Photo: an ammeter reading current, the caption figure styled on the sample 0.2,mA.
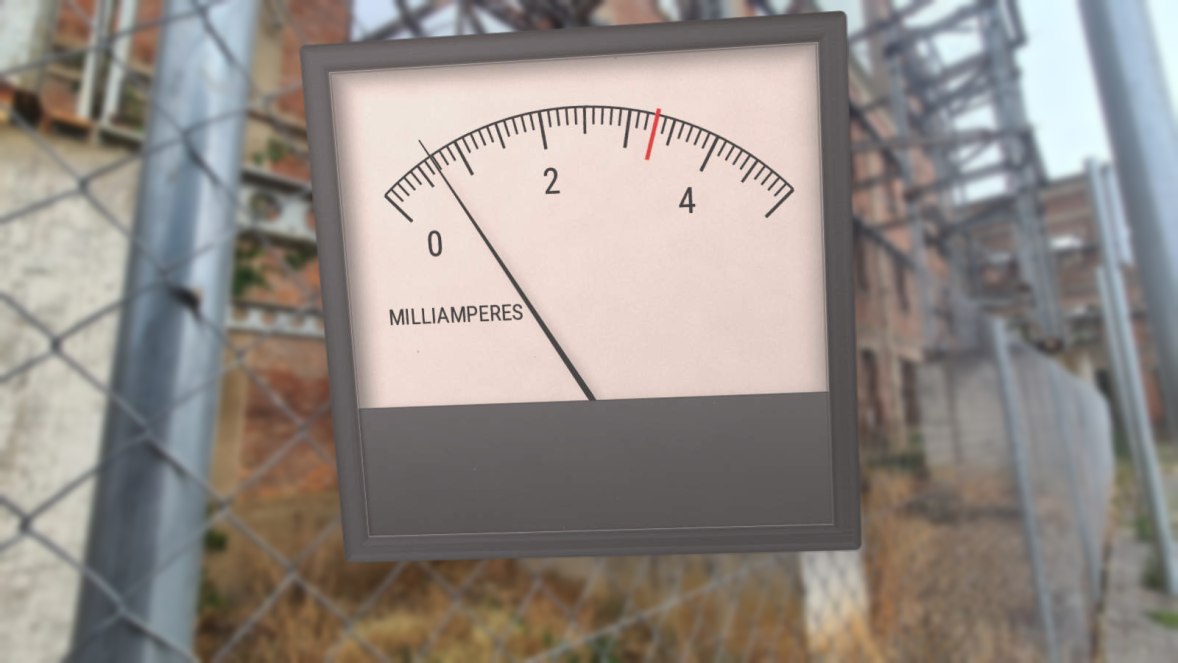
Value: 0.7,mA
